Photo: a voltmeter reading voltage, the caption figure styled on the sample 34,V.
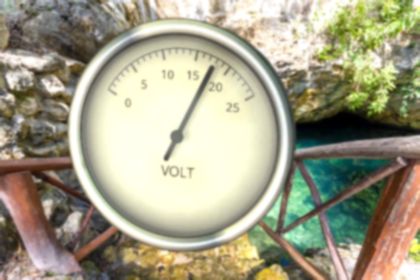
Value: 18,V
